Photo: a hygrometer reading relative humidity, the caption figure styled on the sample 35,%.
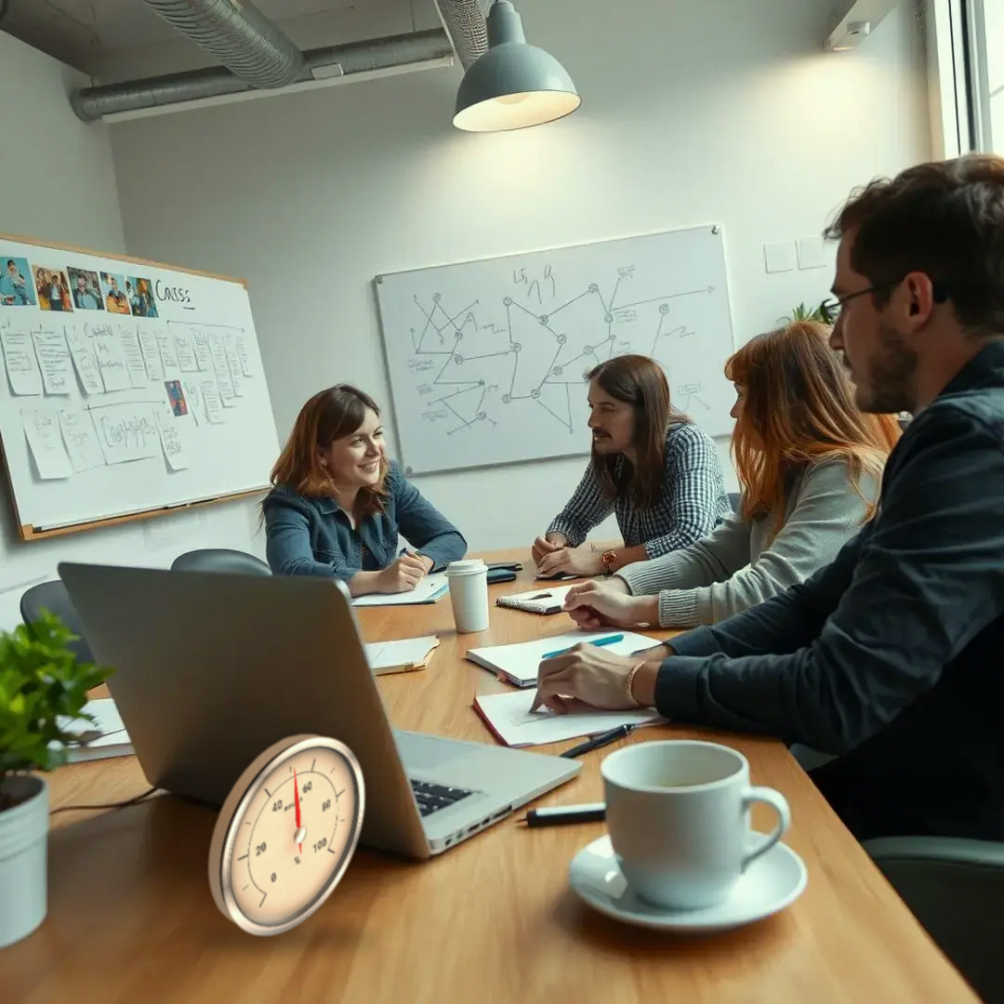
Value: 50,%
